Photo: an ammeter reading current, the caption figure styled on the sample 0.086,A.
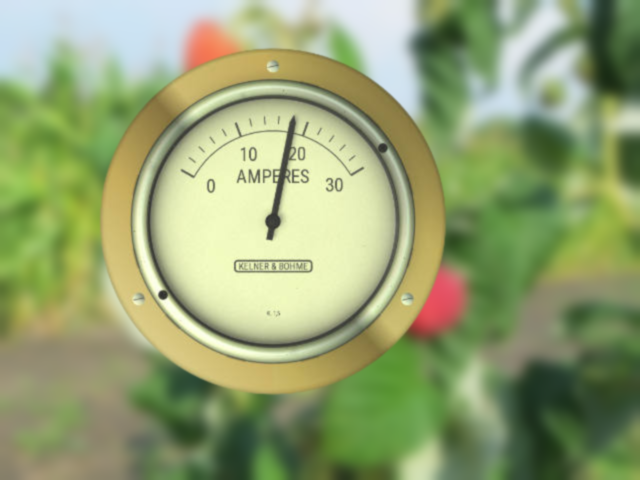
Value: 18,A
